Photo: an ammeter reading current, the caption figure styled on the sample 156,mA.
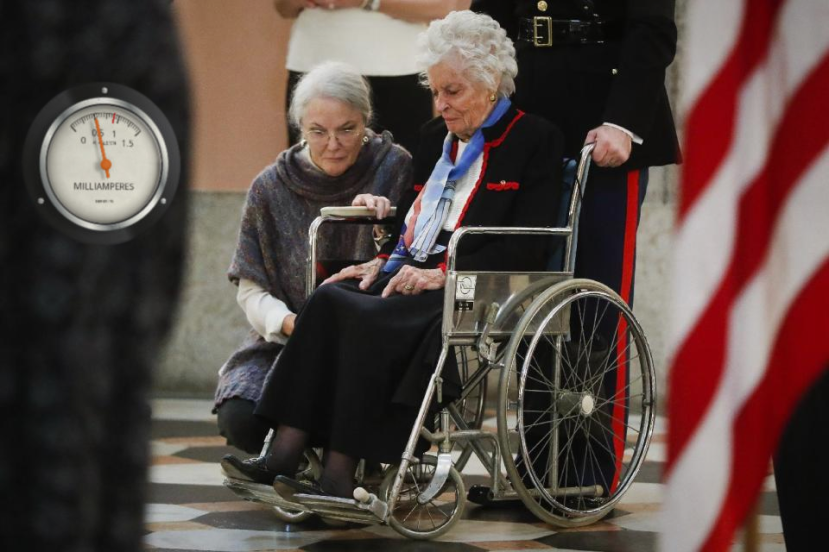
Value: 0.5,mA
